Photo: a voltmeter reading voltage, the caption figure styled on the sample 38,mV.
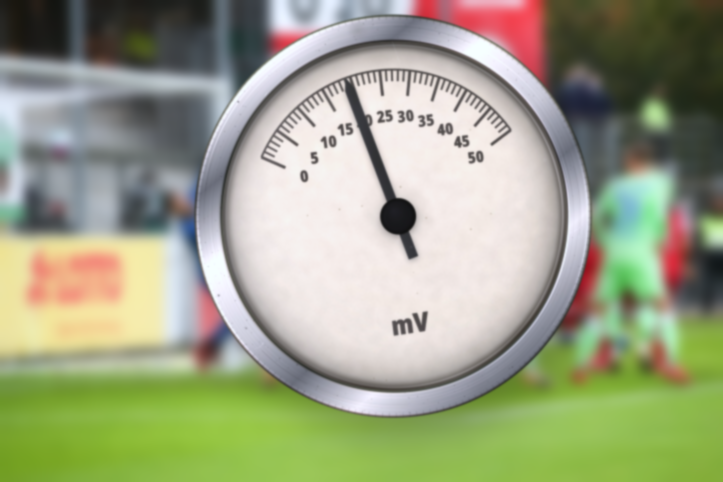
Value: 19,mV
